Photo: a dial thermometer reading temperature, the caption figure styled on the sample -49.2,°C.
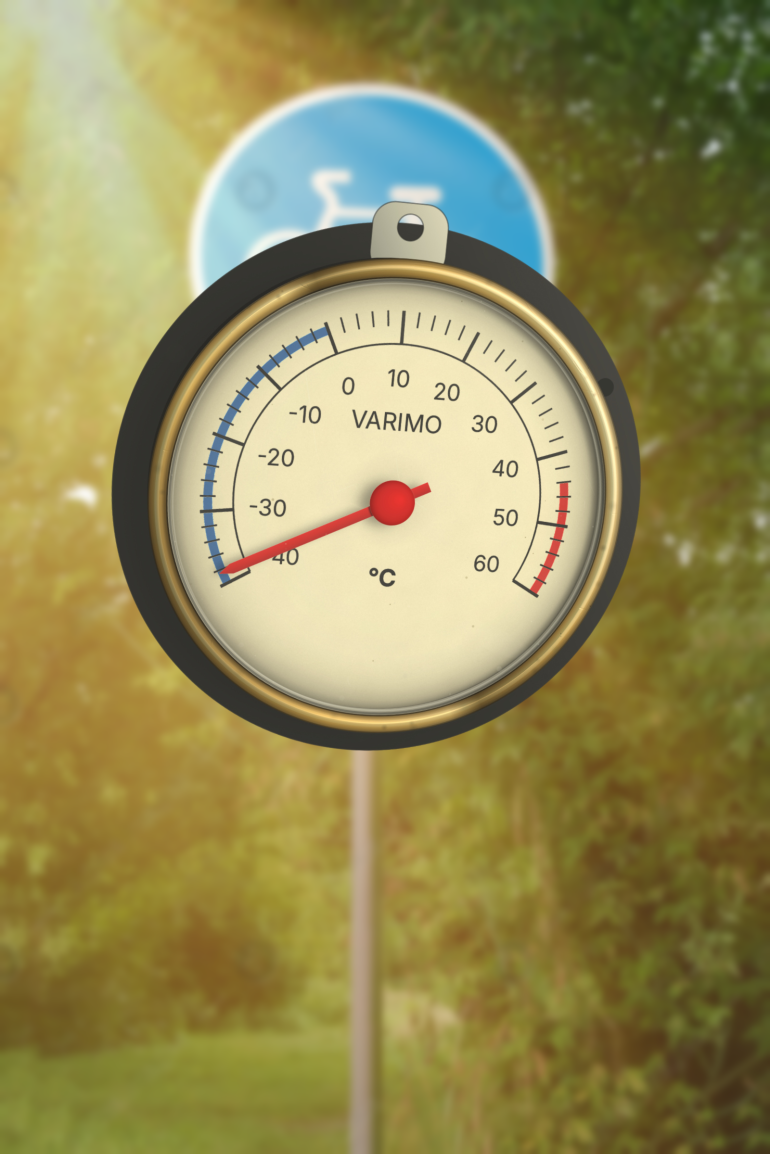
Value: -38,°C
